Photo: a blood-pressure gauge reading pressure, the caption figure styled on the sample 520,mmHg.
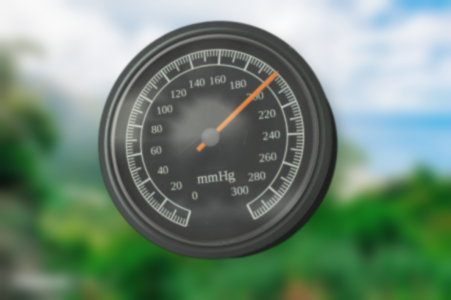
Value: 200,mmHg
